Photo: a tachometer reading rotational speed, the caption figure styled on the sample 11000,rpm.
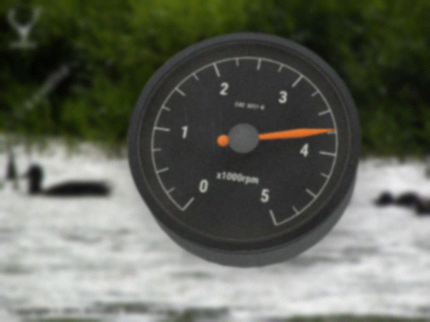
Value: 3750,rpm
